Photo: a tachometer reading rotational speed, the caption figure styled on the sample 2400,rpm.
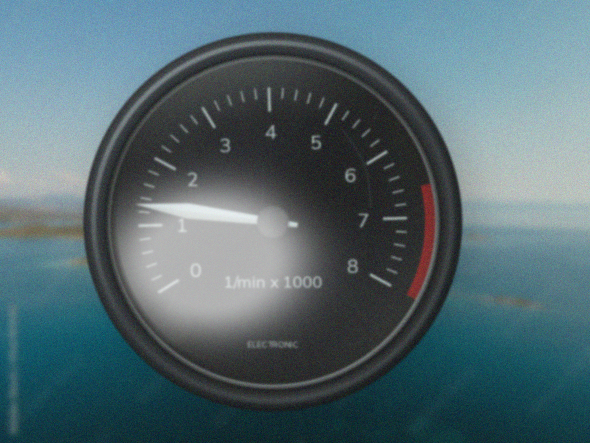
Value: 1300,rpm
